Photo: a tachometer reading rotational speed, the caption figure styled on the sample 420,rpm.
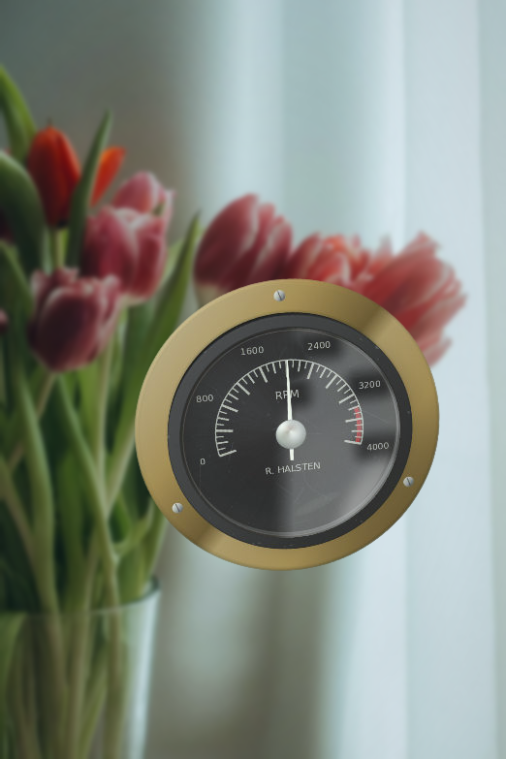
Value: 2000,rpm
